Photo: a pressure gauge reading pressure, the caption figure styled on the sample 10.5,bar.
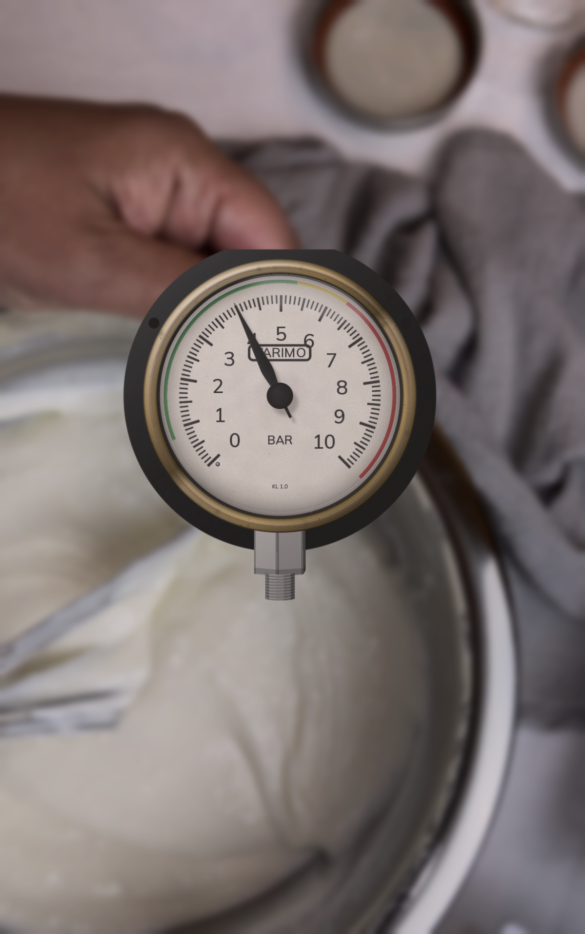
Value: 4,bar
